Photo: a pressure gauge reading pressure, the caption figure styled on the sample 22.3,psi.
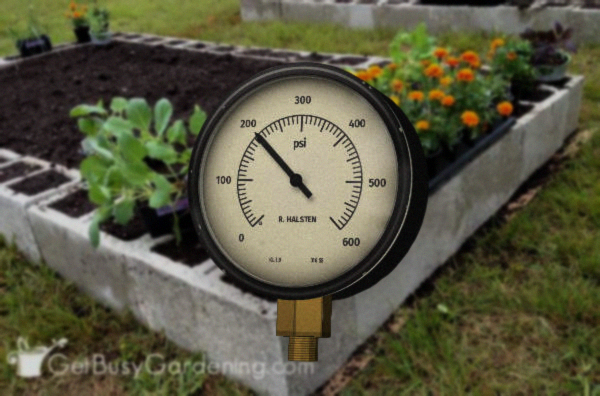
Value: 200,psi
